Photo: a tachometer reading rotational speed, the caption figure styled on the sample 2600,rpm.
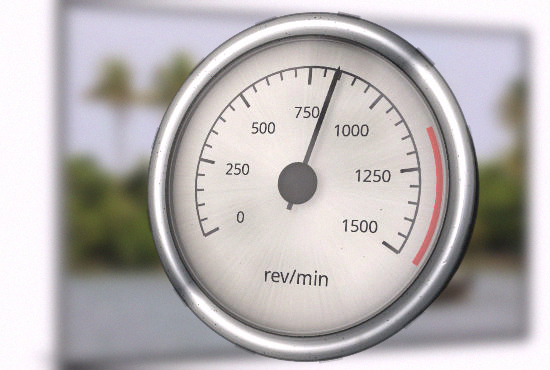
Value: 850,rpm
